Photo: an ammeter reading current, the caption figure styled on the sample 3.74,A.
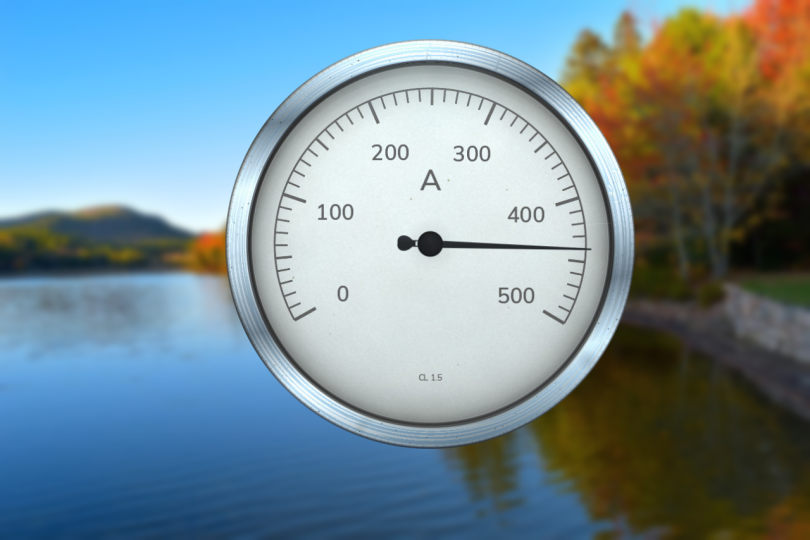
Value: 440,A
